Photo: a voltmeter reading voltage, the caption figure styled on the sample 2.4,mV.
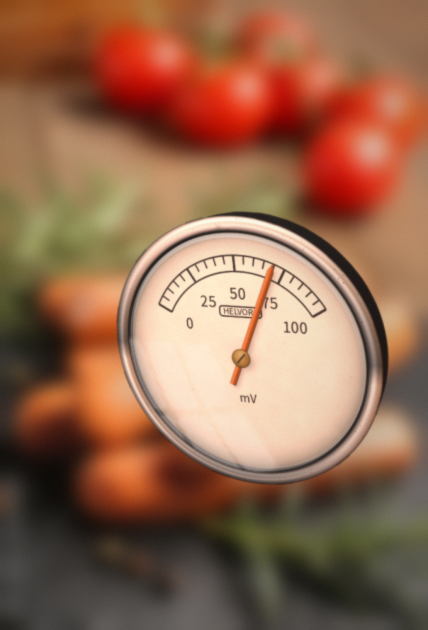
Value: 70,mV
